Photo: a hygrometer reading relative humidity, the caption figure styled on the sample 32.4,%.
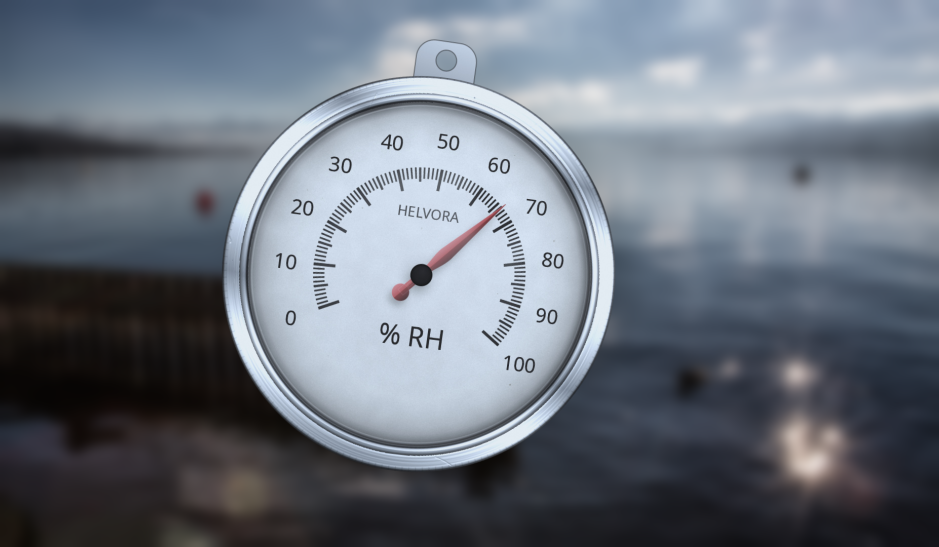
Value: 66,%
